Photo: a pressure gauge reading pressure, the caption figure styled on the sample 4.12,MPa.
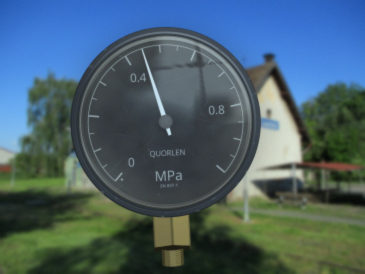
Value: 0.45,MPa
